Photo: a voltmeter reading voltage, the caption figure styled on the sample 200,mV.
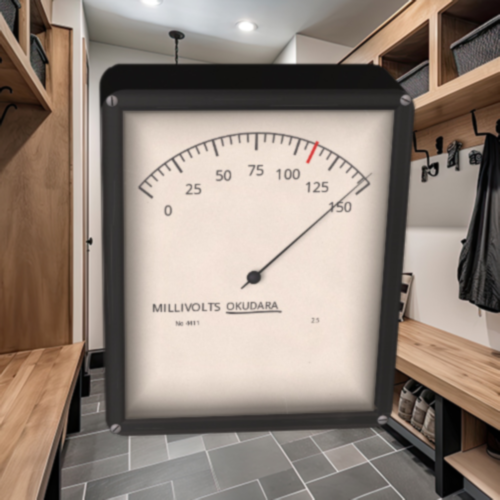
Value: 145,mV
